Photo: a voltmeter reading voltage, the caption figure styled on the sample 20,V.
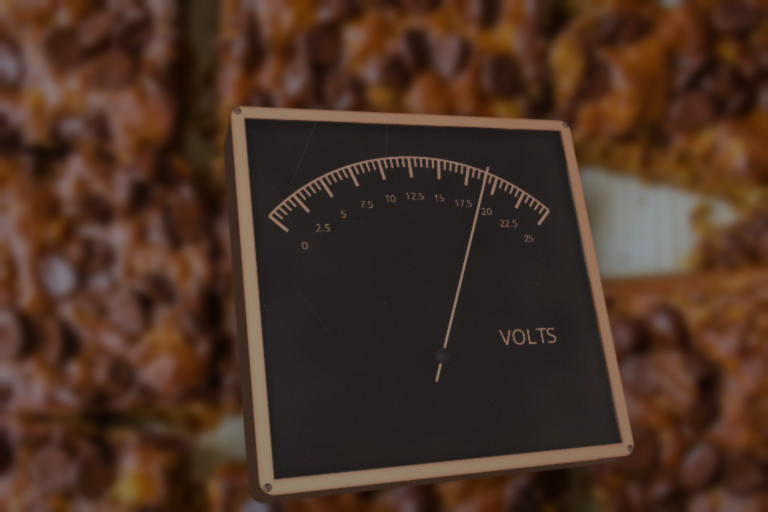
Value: 19,V
